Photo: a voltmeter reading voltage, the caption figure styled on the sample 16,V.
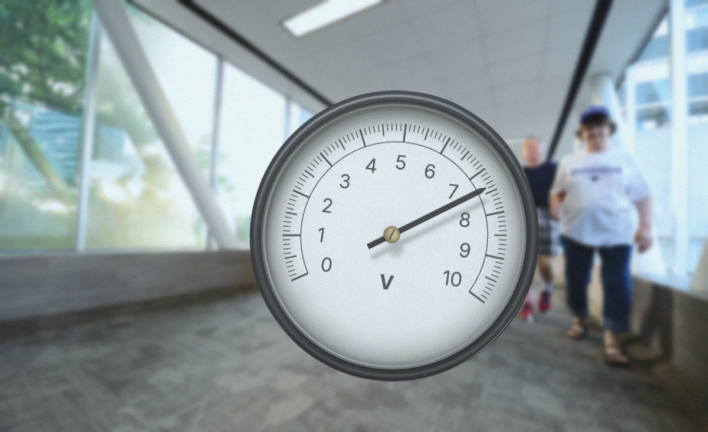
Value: 7.4,V
